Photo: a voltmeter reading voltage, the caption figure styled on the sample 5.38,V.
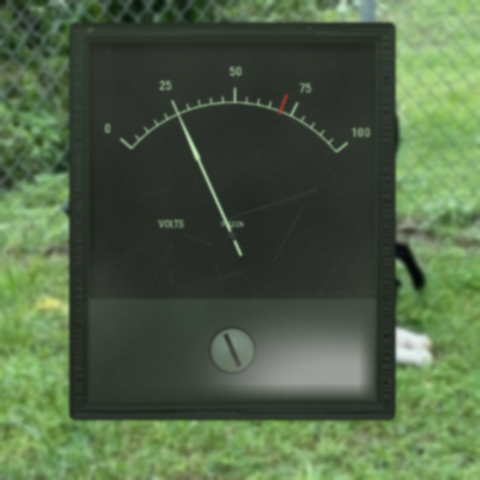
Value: 25,V
